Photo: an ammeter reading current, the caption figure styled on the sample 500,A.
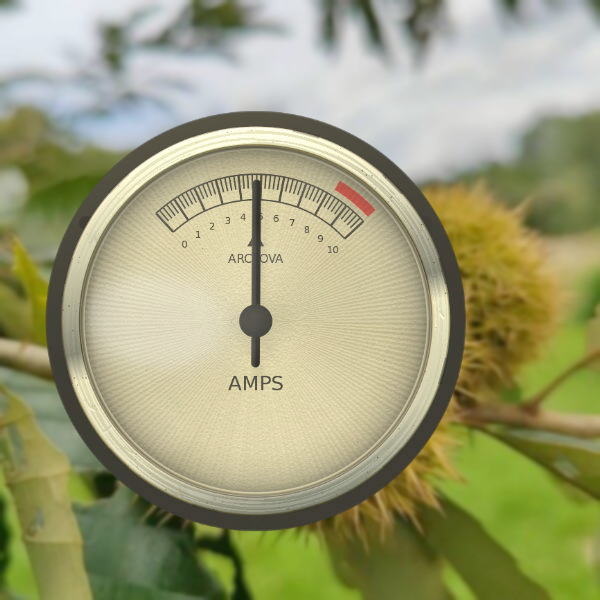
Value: 4.8,A
